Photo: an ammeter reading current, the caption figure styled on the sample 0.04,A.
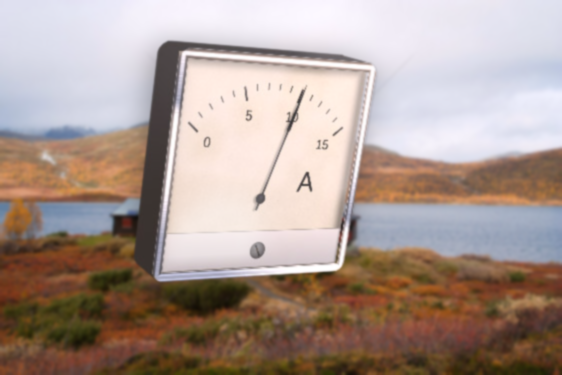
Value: 10,A
